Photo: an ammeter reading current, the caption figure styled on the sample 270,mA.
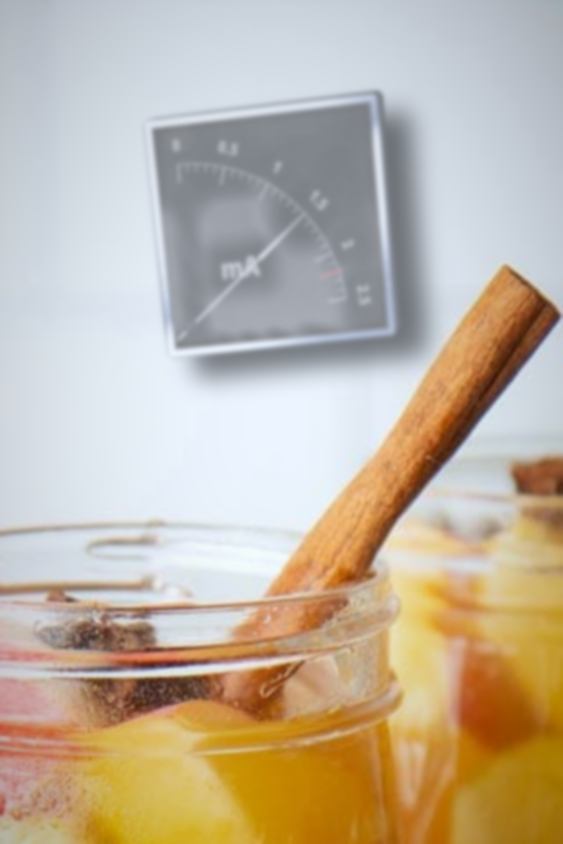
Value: 1.5,mA
